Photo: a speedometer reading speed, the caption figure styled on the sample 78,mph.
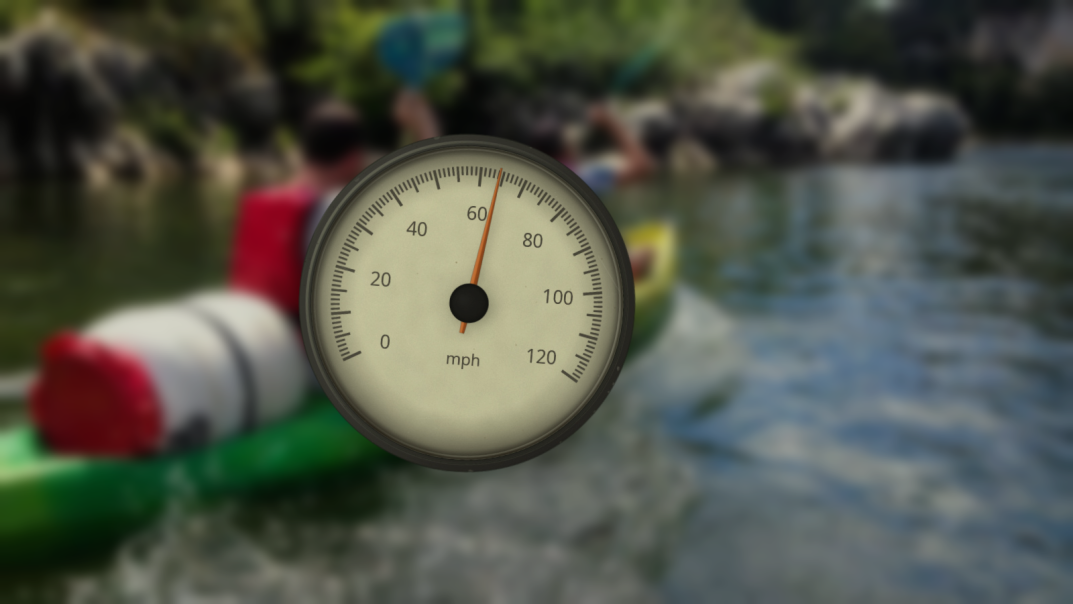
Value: 64,mph
